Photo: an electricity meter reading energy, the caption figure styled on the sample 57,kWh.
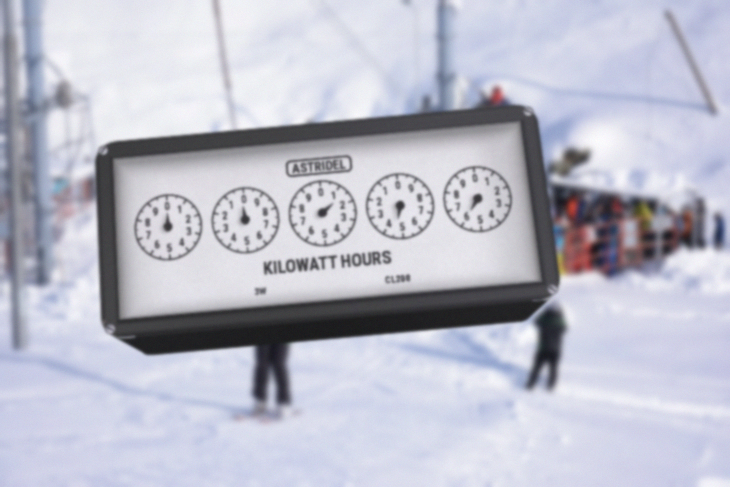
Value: 146,kWh
